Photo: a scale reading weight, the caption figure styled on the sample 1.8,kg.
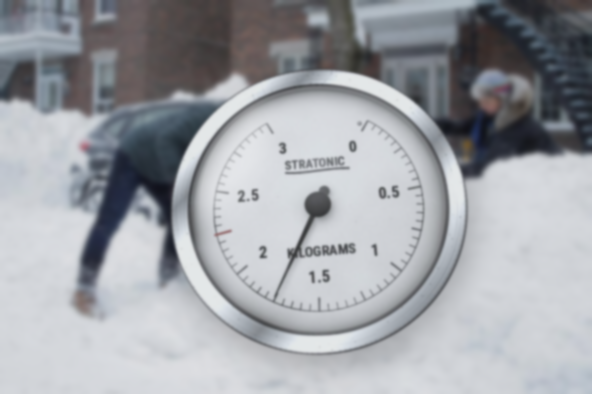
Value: 1.75,kg
